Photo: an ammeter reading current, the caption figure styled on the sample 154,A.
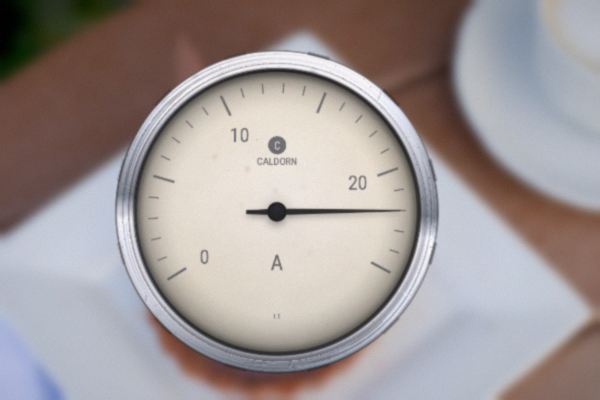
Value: 22,A
